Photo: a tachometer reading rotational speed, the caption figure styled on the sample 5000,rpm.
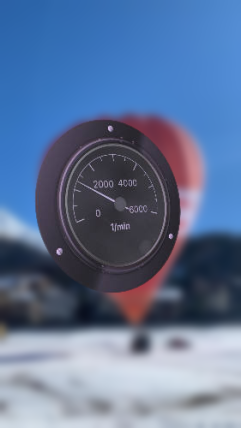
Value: 1250,rpm
